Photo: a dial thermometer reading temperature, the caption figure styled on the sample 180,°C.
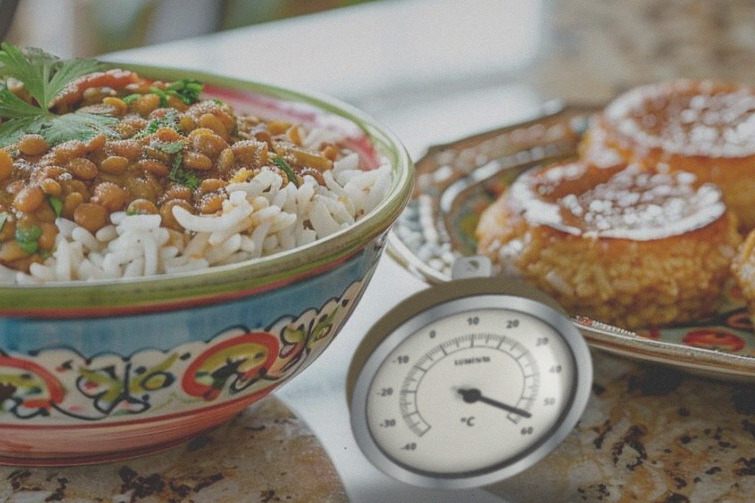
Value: 55,°C
